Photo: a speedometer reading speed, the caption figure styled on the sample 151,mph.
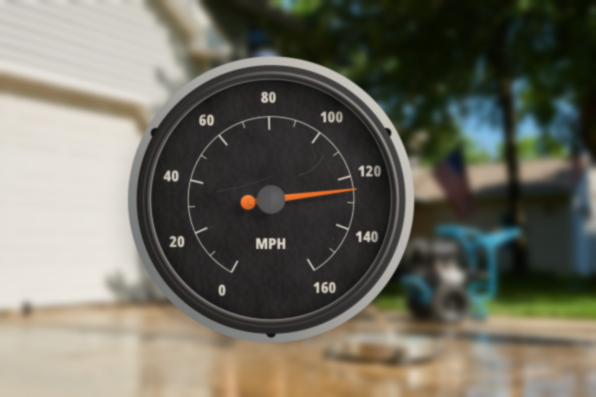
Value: 125,mph
